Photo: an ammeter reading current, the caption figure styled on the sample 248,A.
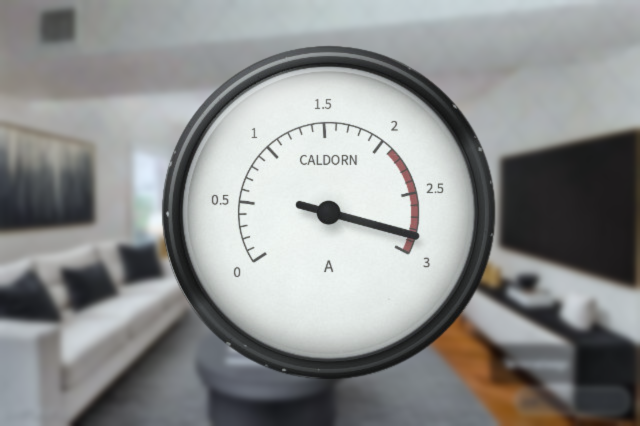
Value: 2.85,A
